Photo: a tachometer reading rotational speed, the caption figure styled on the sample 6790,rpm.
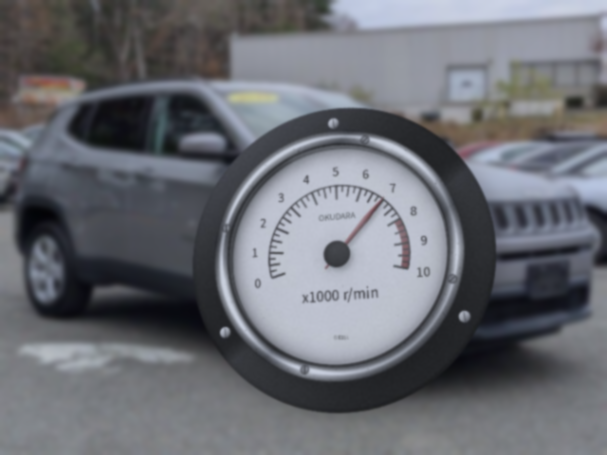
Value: 7000,rpm
